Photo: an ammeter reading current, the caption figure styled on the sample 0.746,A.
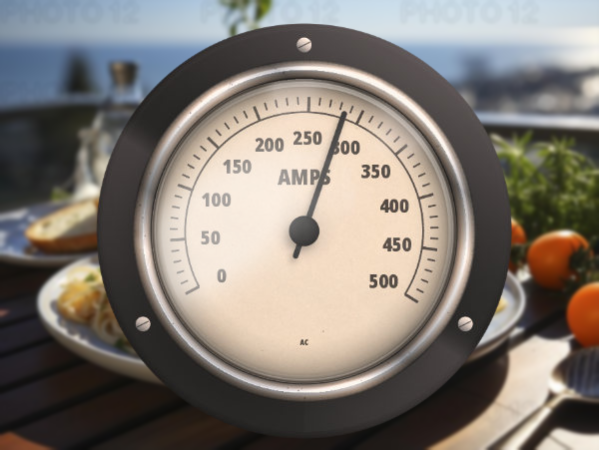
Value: 285,A
